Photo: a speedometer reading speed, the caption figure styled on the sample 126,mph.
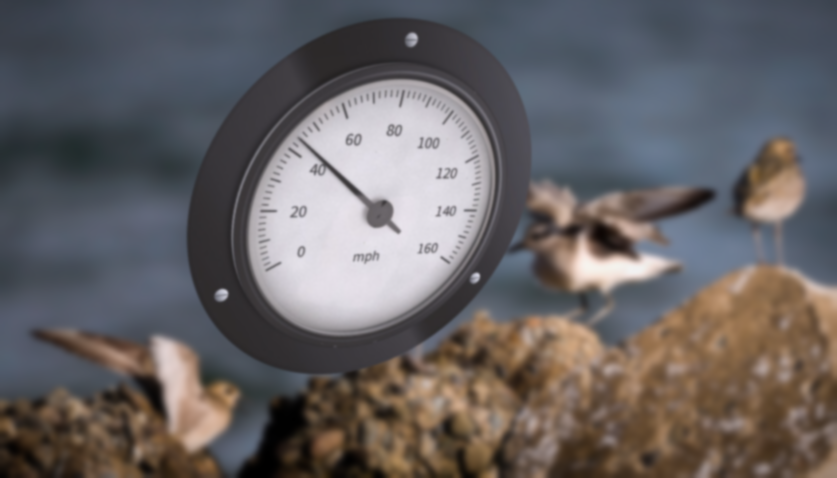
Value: 44,mph
